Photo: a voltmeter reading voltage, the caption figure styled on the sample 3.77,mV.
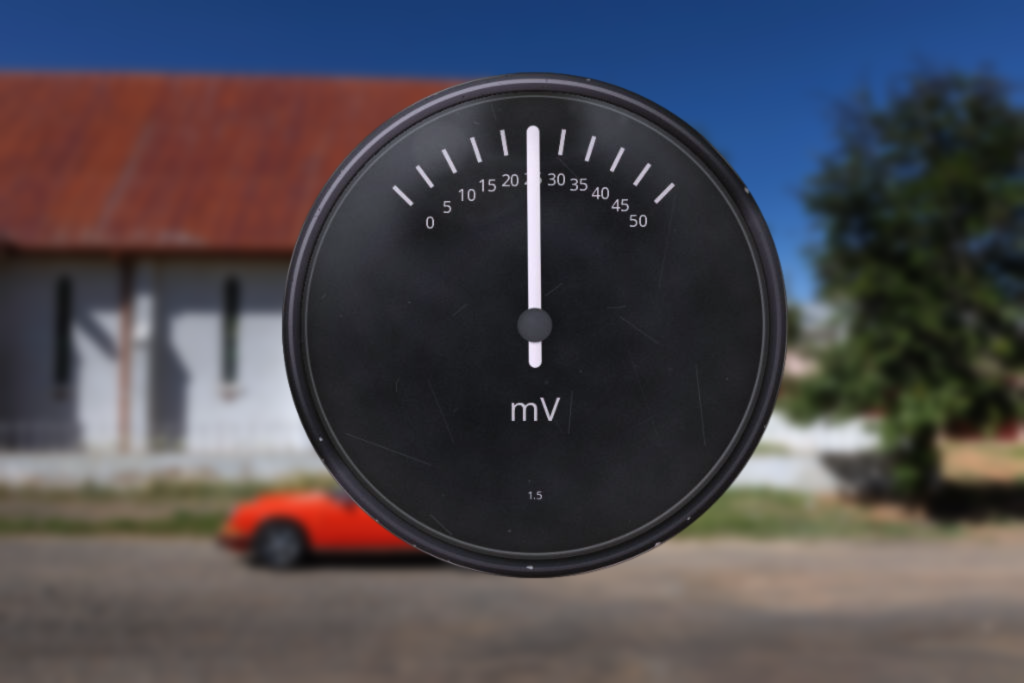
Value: 25,mV
